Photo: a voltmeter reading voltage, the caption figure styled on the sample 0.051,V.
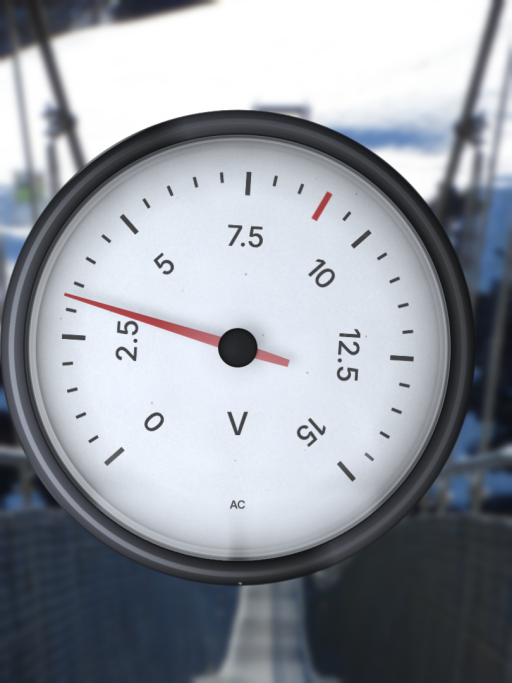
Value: 3.25,V
